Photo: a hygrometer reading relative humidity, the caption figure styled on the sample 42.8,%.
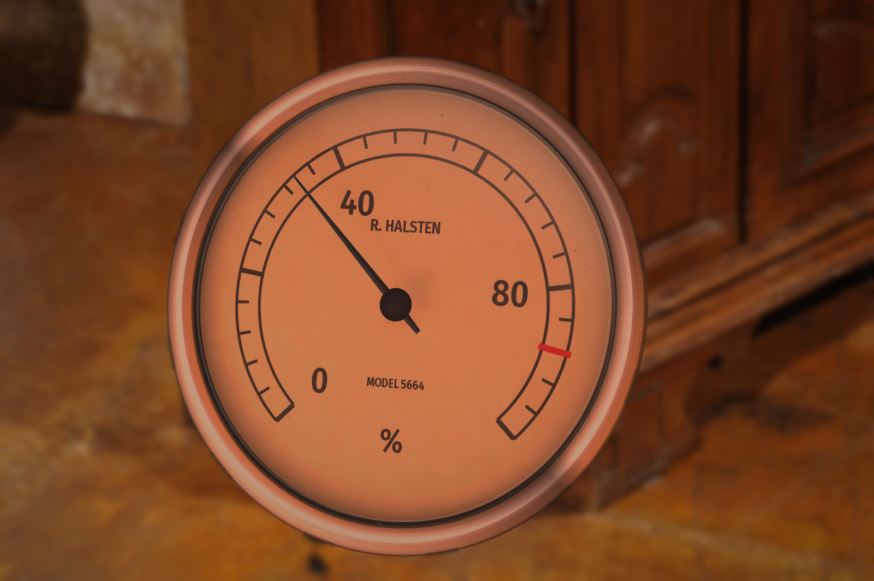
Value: 34,%
